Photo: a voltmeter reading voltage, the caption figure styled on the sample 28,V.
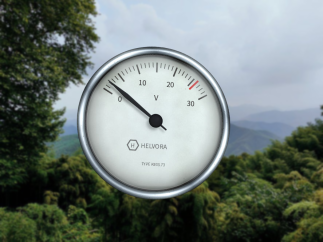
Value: 2,V
